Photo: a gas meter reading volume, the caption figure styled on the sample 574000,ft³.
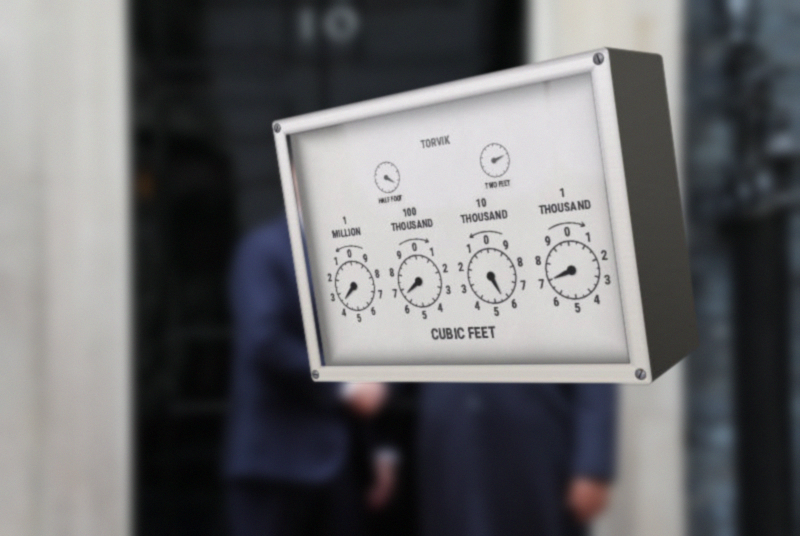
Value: 365700,ft³
